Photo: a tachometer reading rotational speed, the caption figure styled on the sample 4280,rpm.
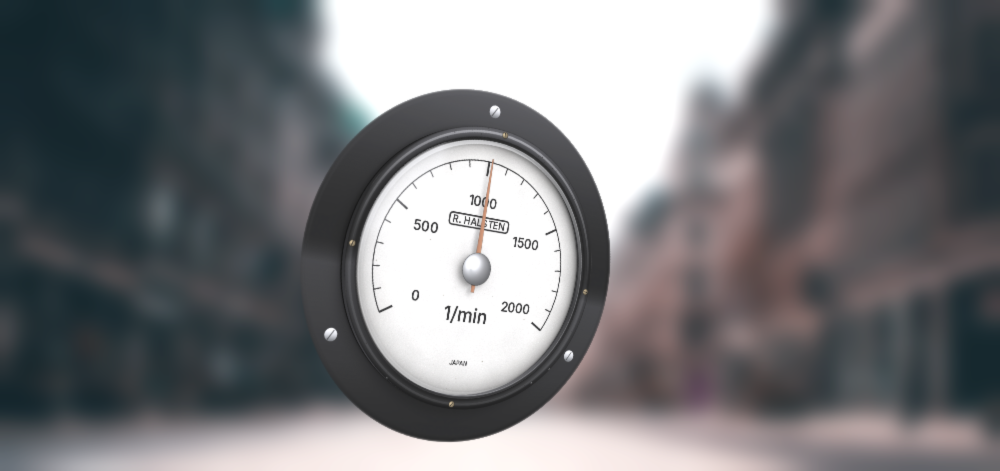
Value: 1000,rpm
